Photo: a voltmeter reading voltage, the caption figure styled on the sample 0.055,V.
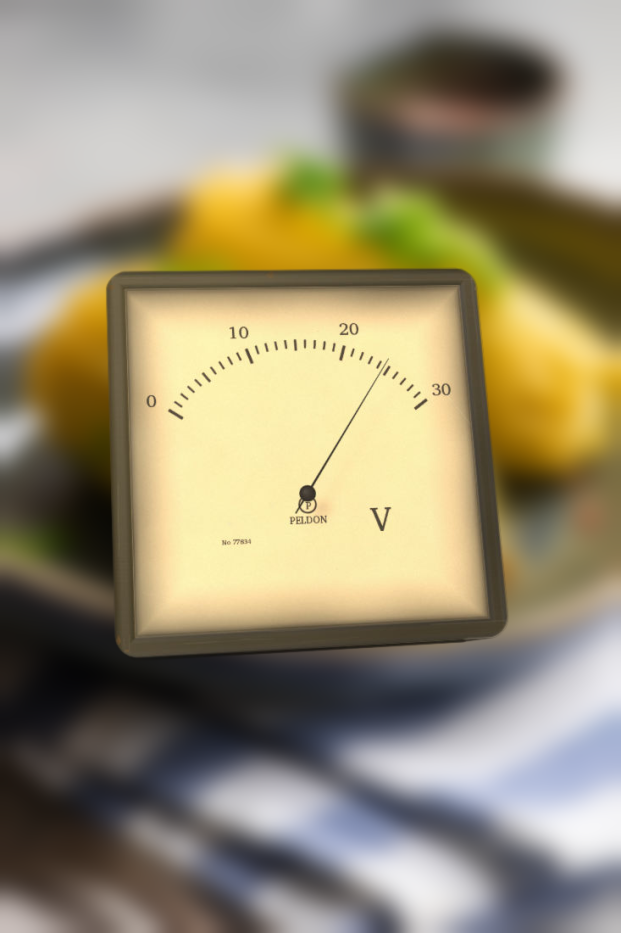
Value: 24.5,V
